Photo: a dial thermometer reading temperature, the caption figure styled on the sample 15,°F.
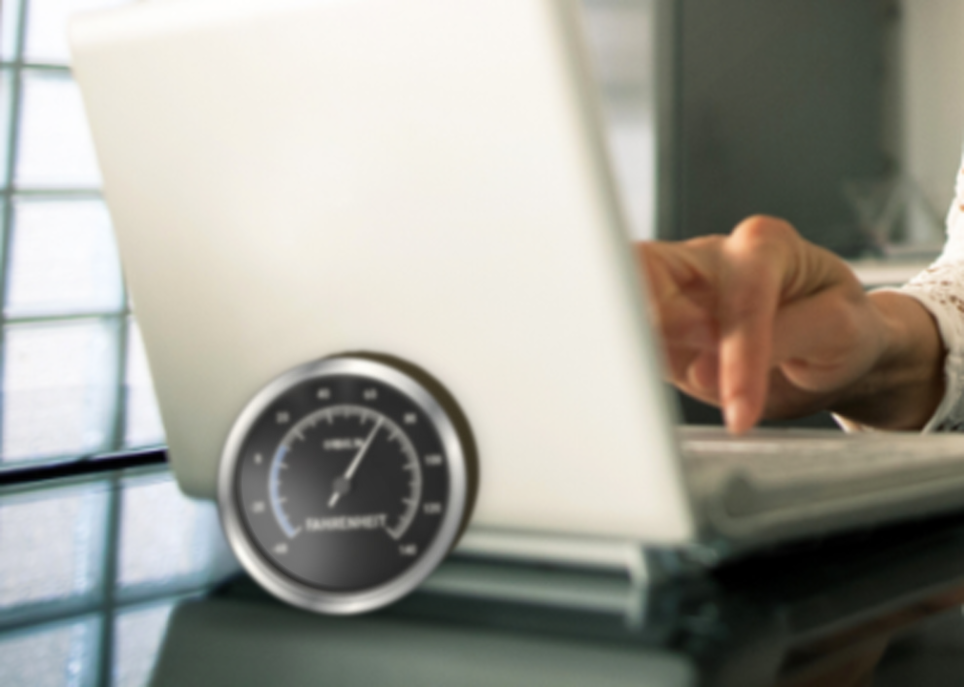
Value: 70,°F
